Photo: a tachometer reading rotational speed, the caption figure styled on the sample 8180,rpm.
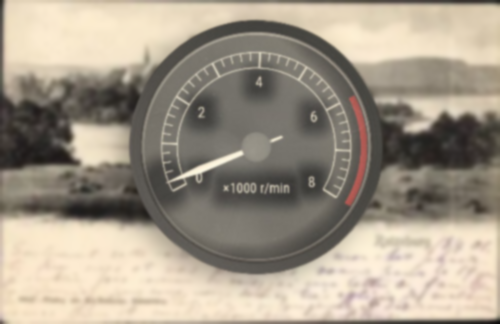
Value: 200,rpm
